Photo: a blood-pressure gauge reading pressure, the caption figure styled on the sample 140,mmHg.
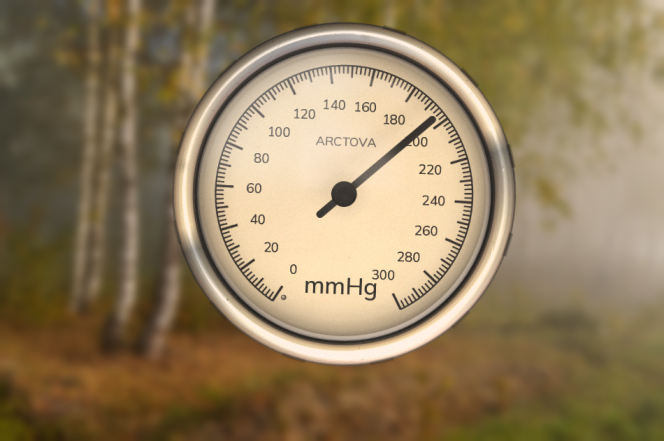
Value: 196,mmHg
